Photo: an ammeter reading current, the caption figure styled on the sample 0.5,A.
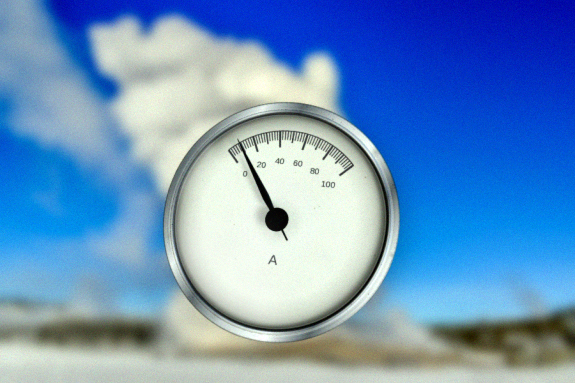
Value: 10,A
